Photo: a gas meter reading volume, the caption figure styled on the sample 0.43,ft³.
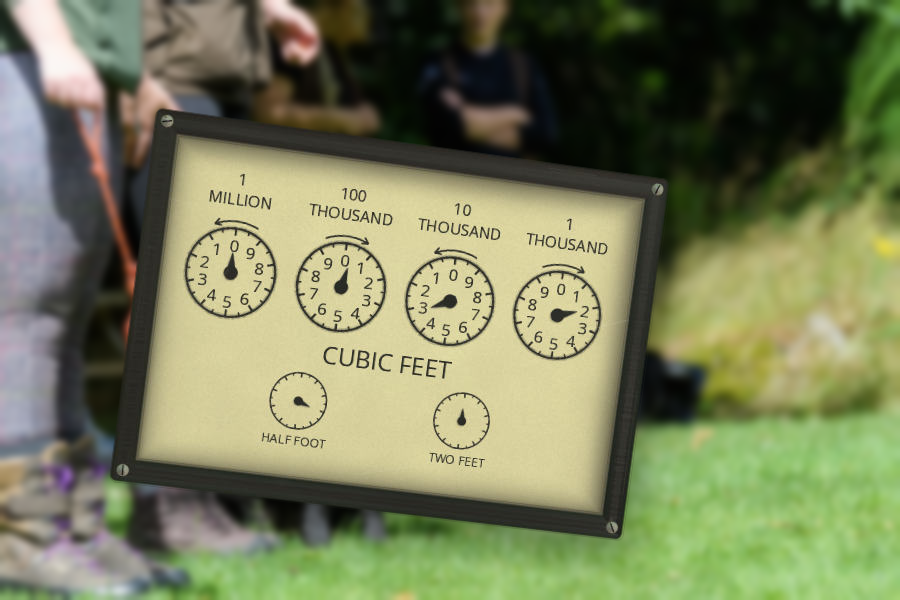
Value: 3200,ft³
